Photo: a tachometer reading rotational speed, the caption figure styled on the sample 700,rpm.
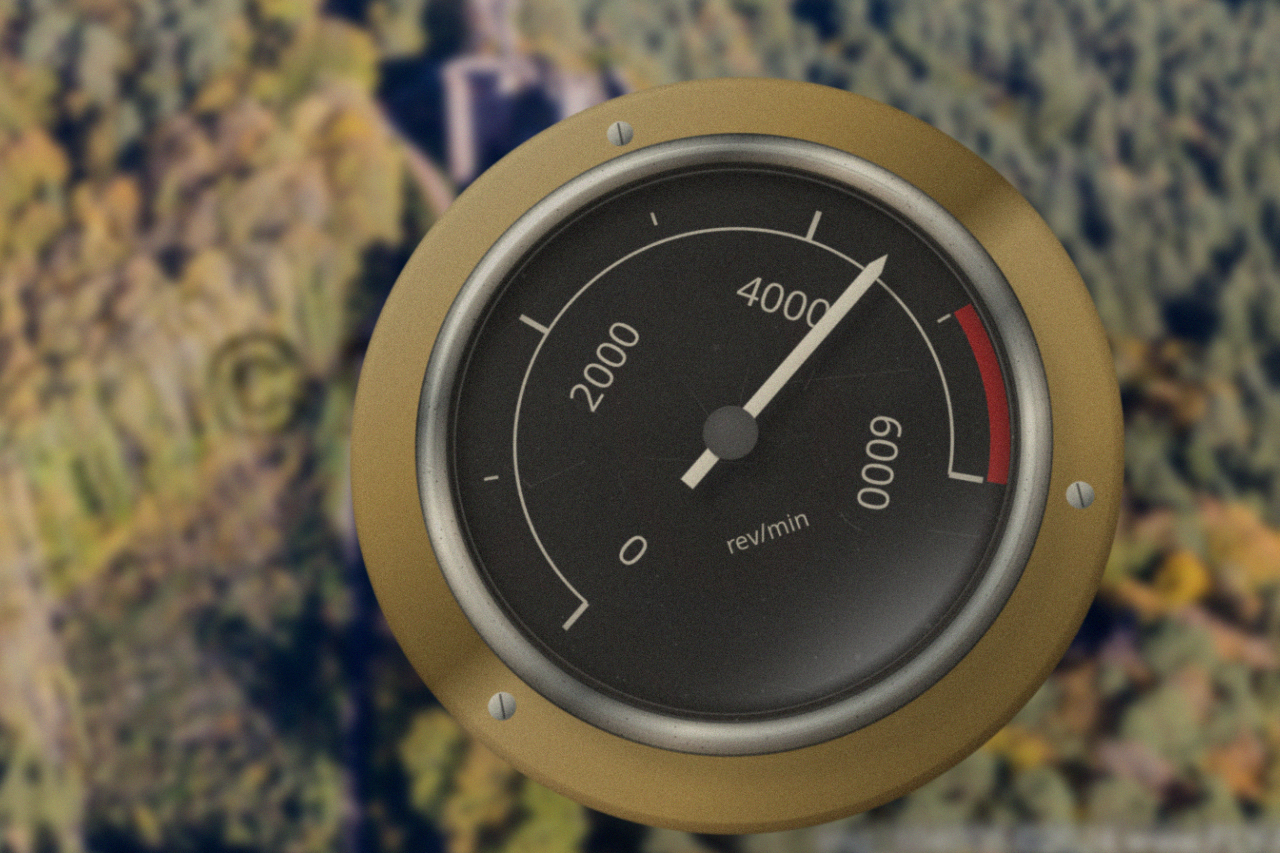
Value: 4500,rpm
